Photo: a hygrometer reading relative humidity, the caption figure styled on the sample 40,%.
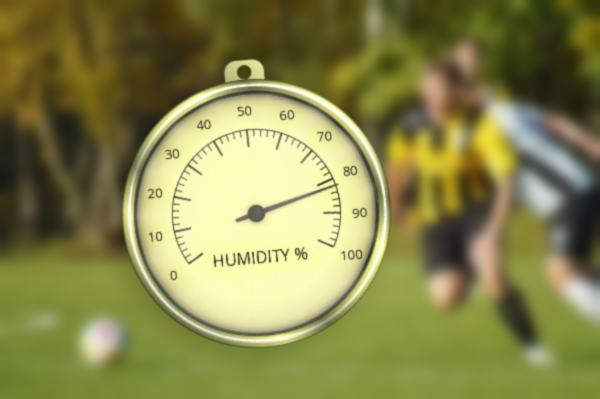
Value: 82,%
